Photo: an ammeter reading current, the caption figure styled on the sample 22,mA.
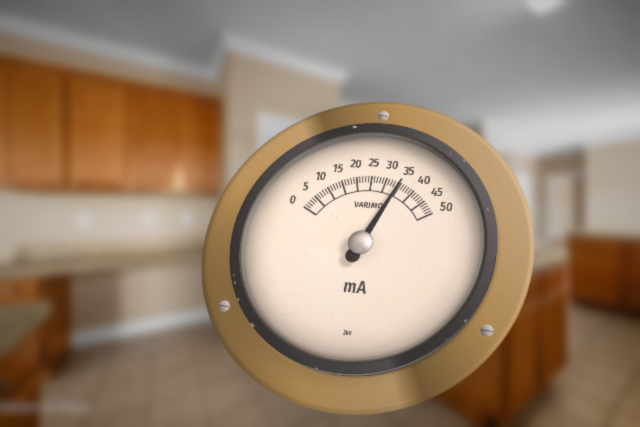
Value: 35,mA
